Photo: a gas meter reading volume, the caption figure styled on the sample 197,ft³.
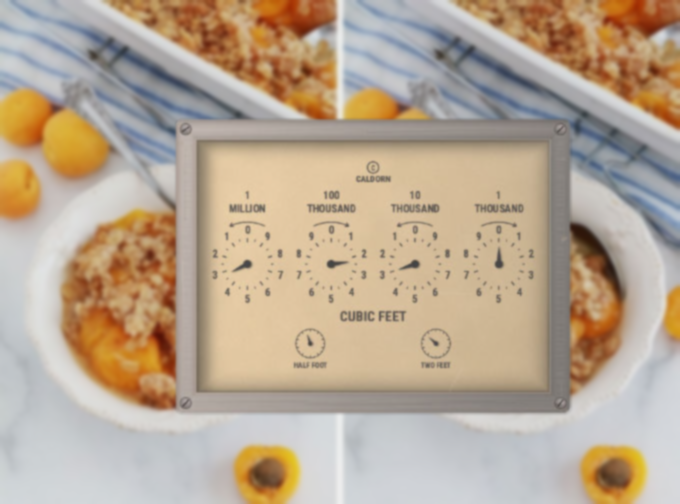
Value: 323000,ft³
